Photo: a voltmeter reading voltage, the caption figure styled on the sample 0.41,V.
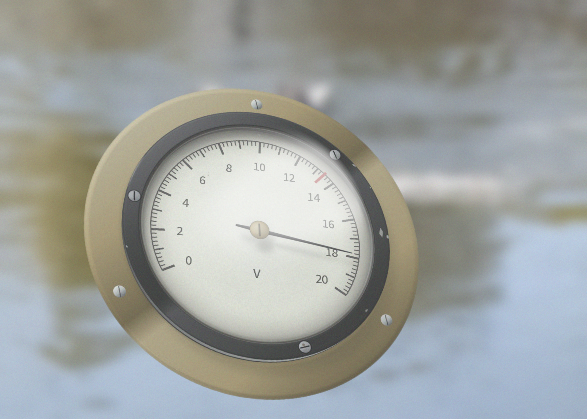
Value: 18,V
